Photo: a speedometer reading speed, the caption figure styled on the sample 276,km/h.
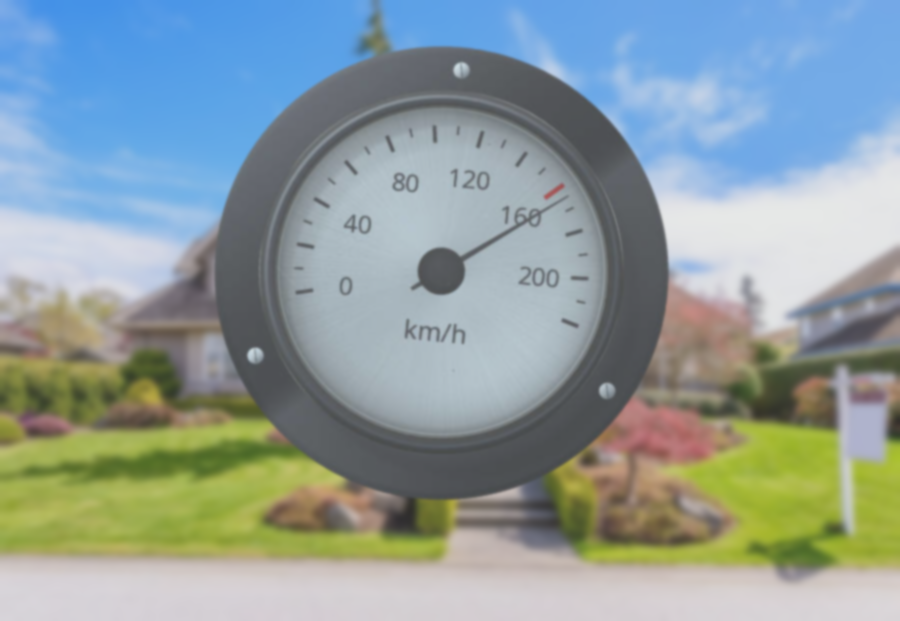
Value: 165,km/h
